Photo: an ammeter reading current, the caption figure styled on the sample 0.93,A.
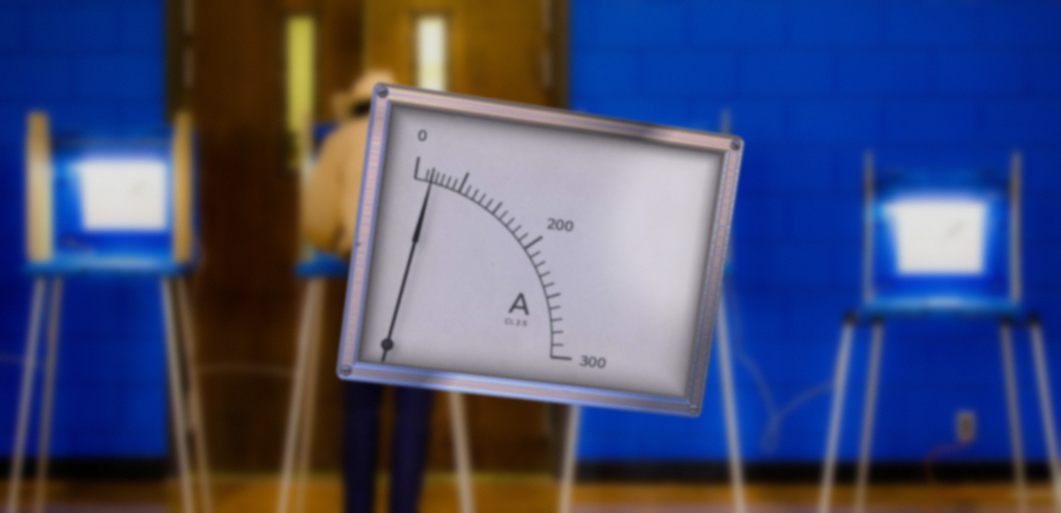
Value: 50,A
